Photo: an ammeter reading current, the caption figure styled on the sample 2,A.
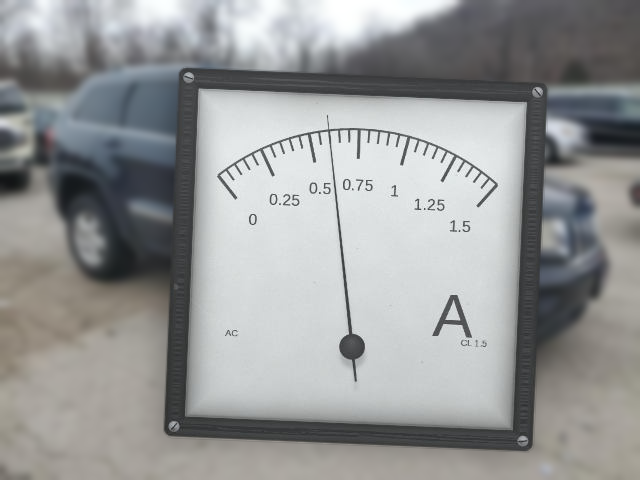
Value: 0.6,A
